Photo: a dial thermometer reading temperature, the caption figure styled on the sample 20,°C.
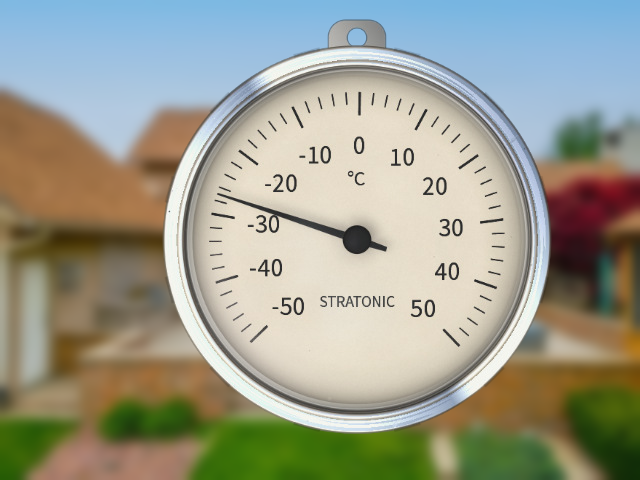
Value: -27,°C
